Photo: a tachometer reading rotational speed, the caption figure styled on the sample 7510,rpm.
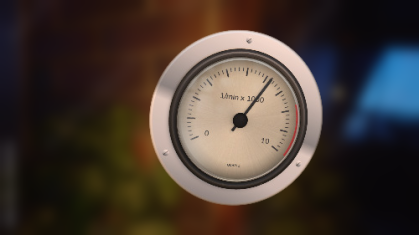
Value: 6200,rpm
